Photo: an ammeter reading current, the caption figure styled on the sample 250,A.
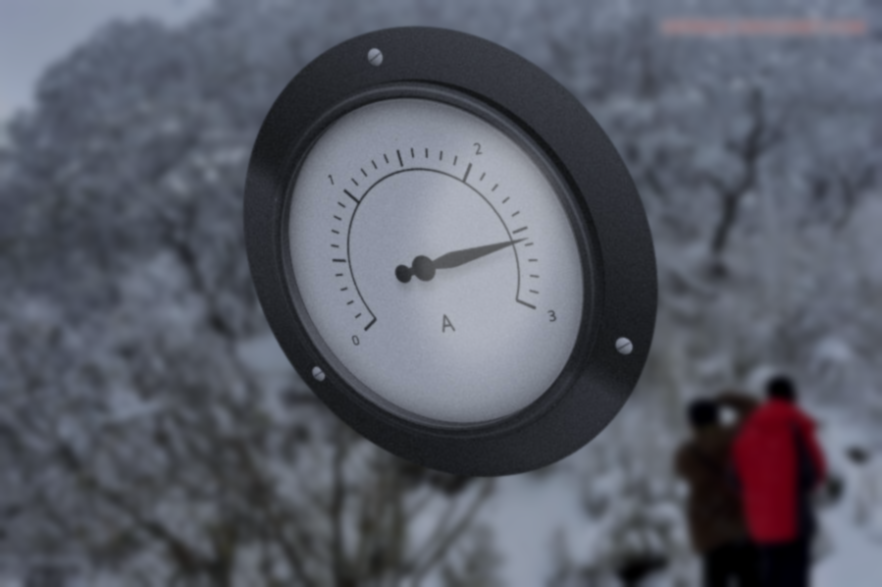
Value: 2.55,A
